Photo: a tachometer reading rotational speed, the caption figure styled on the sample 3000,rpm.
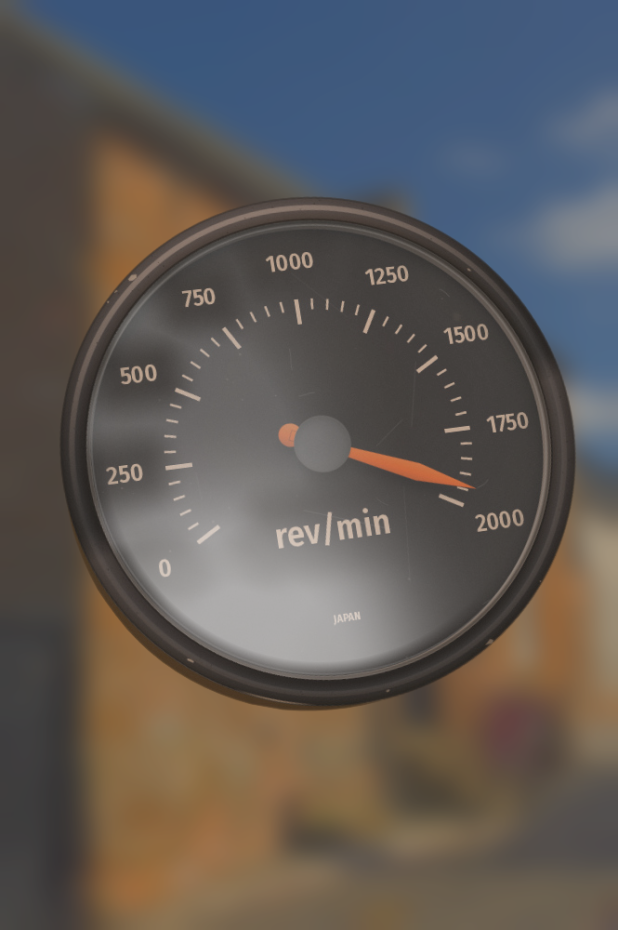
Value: 1950,rpm
